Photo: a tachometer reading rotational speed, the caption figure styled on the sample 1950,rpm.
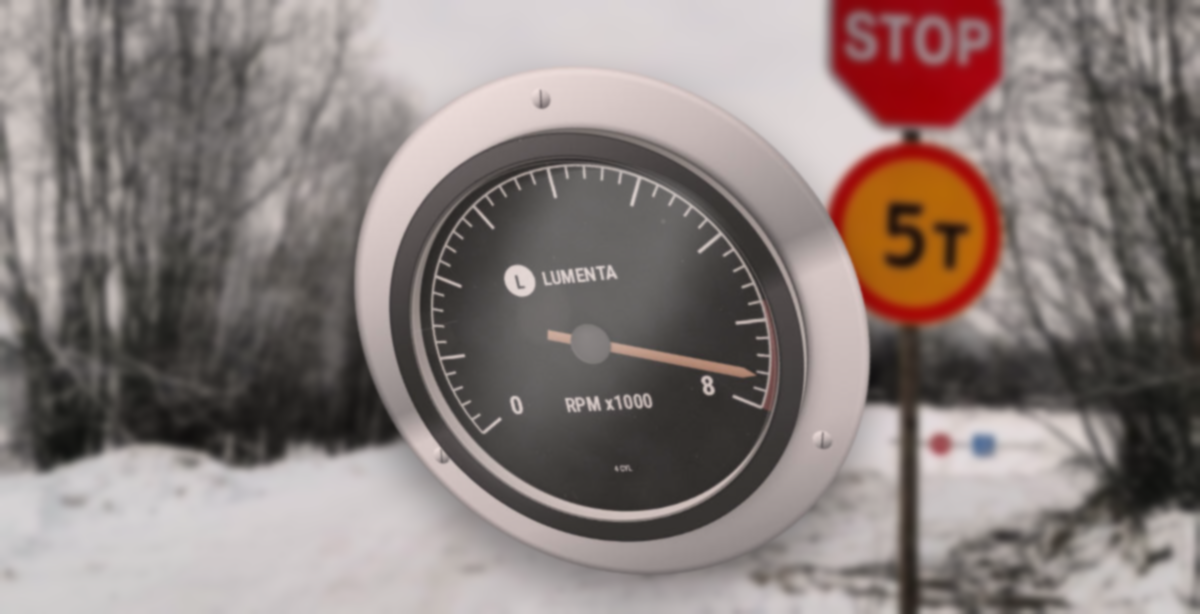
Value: 7600,rpm
